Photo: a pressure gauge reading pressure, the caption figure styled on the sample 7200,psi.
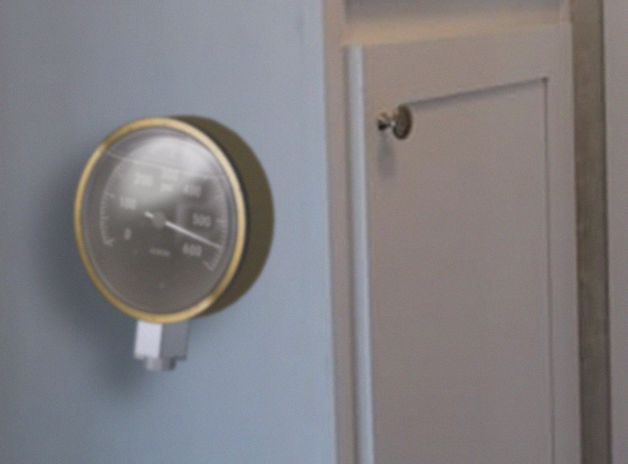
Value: 550,psi
